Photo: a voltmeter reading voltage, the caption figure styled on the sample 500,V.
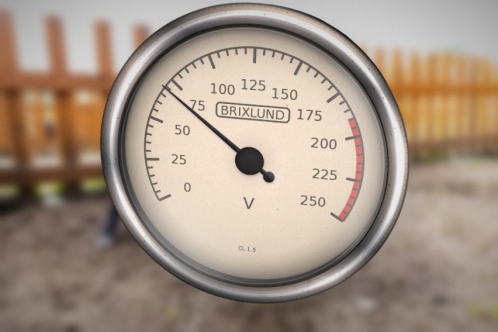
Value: 70,V
